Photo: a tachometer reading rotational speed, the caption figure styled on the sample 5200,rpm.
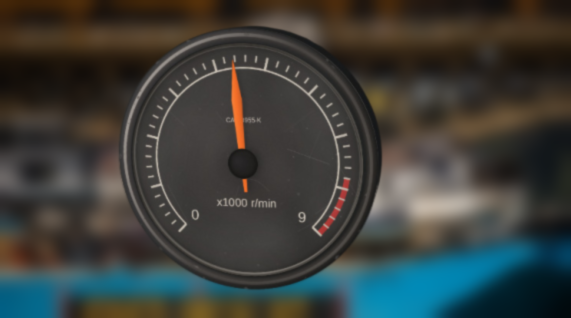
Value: 4400,rpm
